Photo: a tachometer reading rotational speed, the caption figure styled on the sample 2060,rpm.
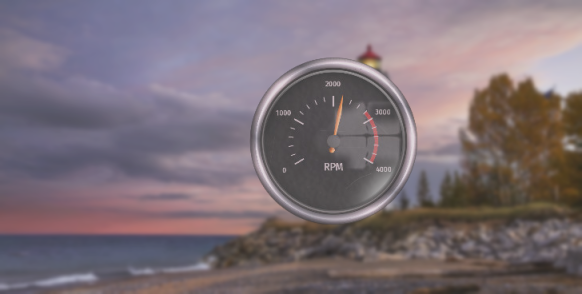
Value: 2200,rpm
